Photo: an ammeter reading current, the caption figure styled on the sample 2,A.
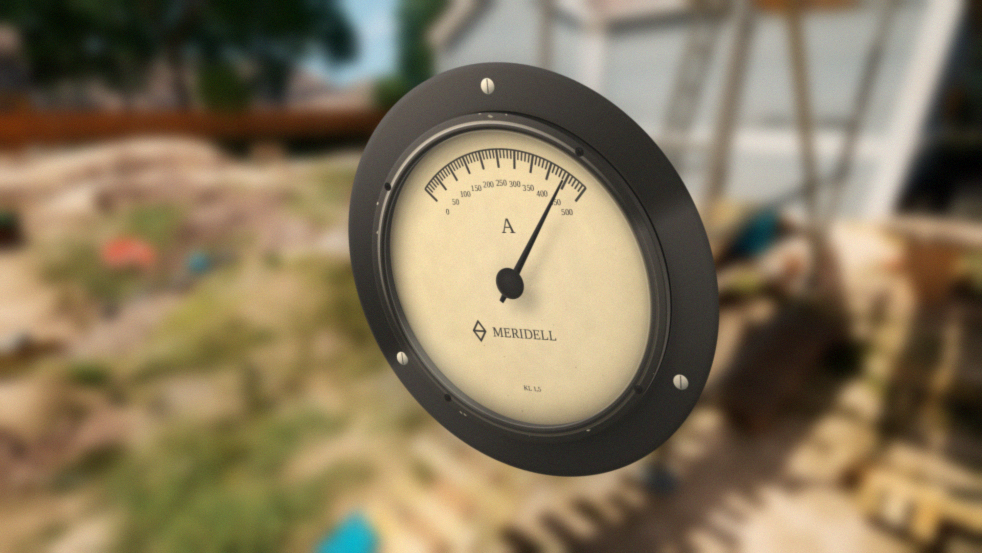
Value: 450,A
